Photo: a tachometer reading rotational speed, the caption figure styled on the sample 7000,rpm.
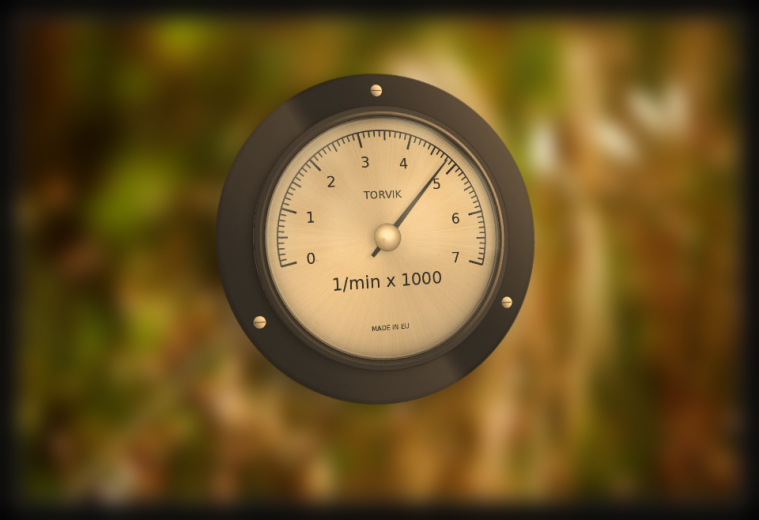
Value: 4800,rpm
